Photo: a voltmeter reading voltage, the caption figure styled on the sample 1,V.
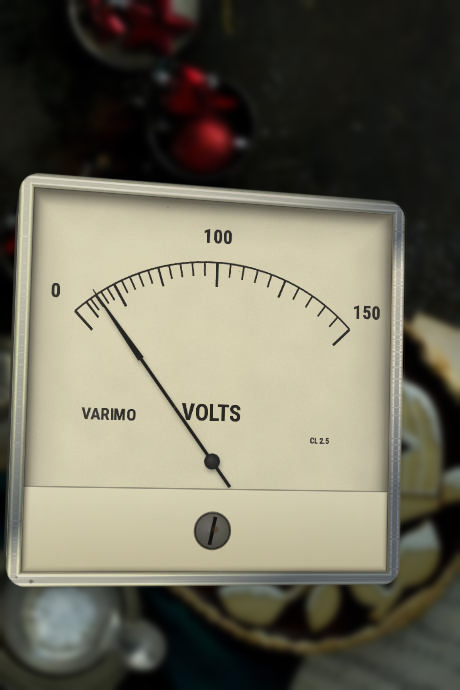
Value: 35,V
